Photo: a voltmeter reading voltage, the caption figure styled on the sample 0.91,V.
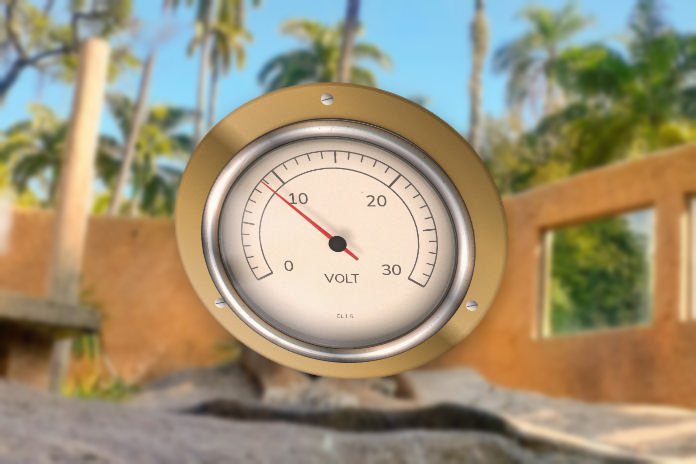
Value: 9,V
